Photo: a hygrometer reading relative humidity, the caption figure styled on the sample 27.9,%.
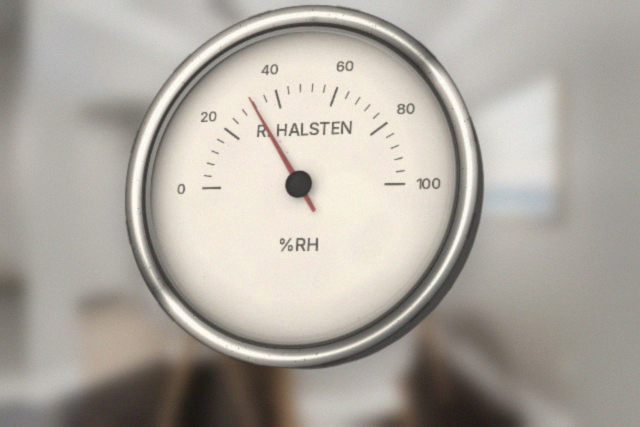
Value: 32,%
